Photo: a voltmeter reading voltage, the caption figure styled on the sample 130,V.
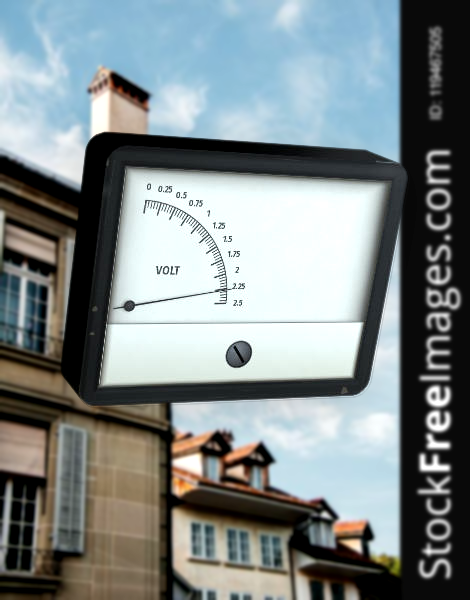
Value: 2.25,V
